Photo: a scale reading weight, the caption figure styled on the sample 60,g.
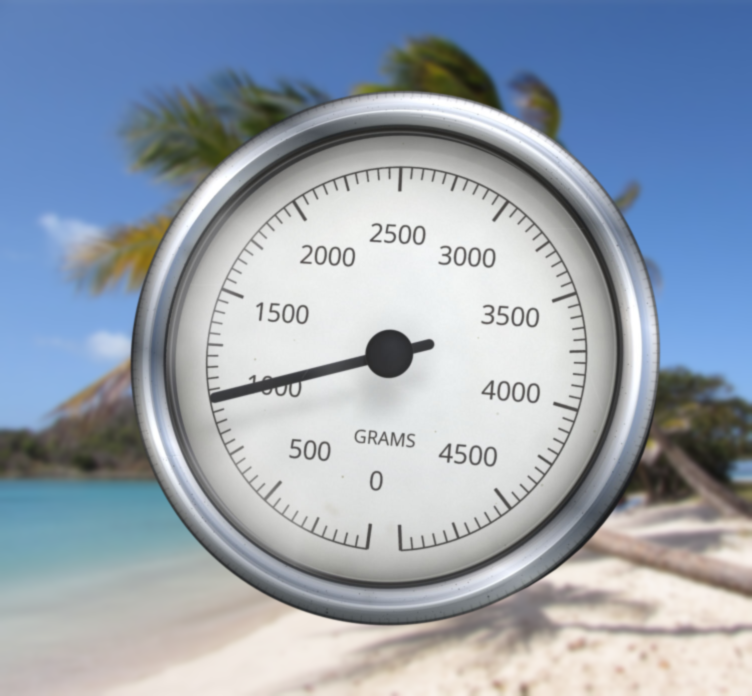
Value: 1000,g
